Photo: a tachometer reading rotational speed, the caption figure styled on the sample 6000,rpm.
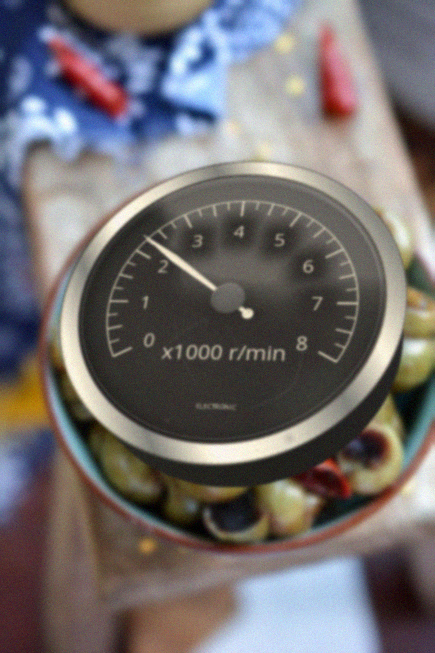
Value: 2250,rpm
